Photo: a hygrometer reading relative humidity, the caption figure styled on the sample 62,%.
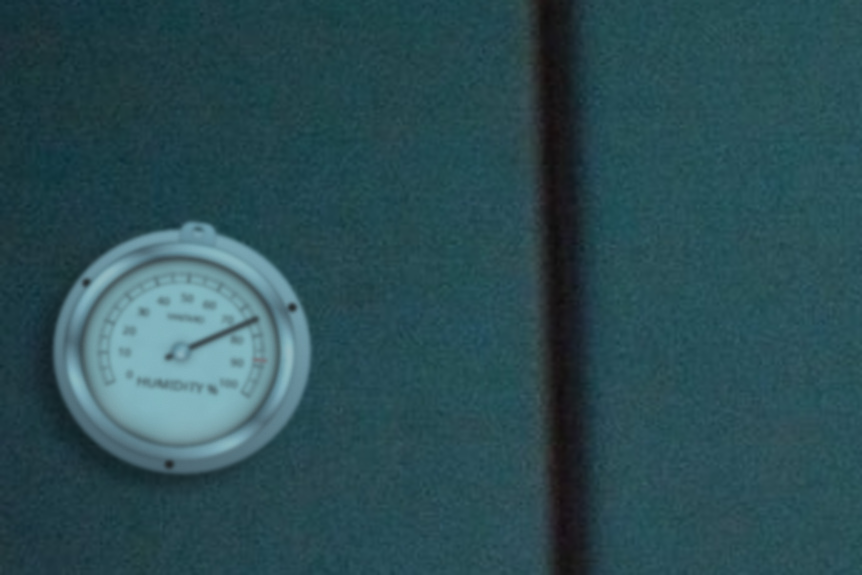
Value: 75,%
